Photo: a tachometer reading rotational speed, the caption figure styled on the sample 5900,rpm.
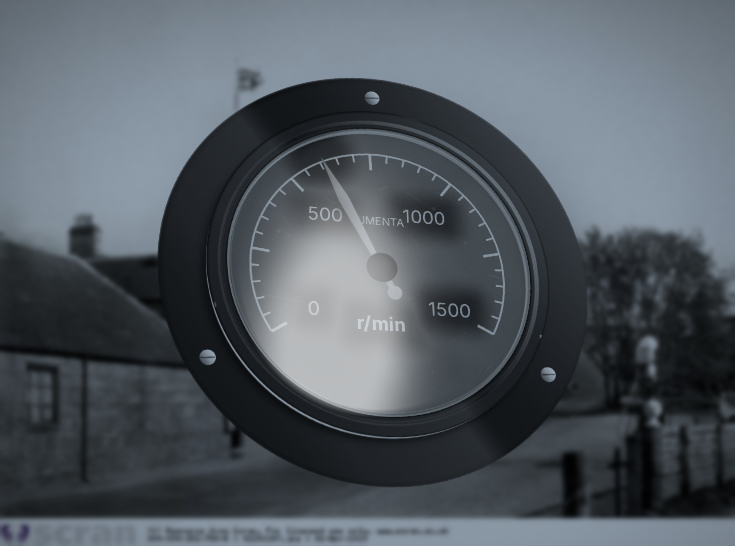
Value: 600,rpm
